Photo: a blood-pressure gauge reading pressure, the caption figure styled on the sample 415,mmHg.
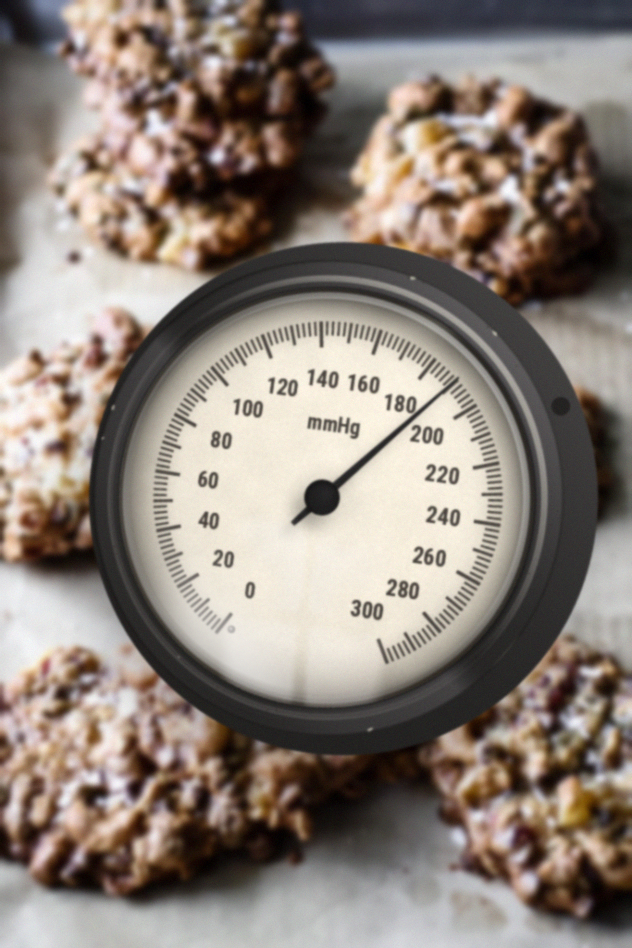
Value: 190,mmHg
